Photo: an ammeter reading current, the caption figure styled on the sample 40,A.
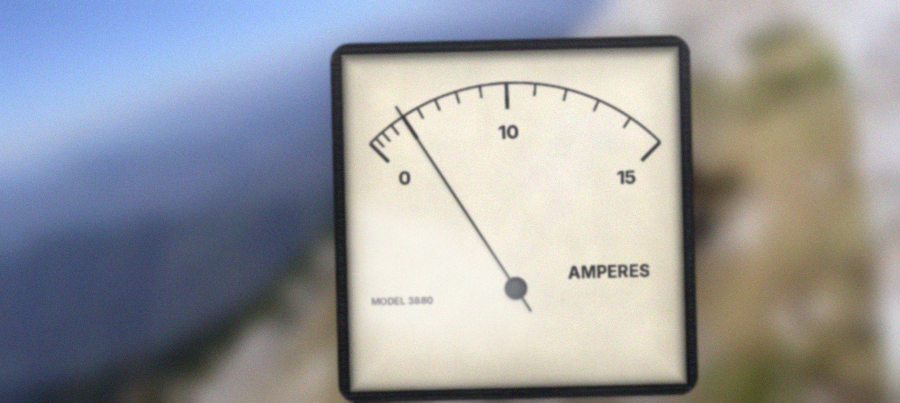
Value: 5,A
